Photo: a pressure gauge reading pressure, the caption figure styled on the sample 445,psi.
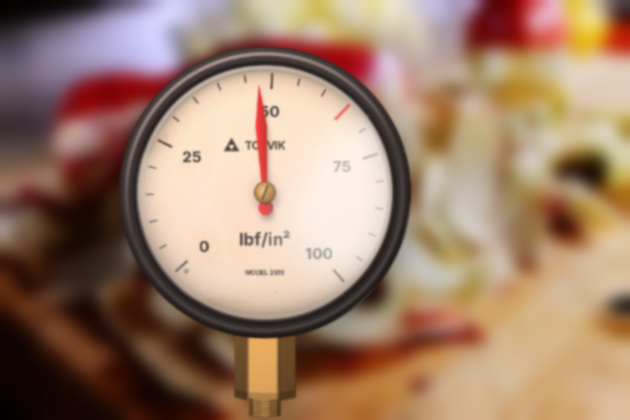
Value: 47.5,psi
